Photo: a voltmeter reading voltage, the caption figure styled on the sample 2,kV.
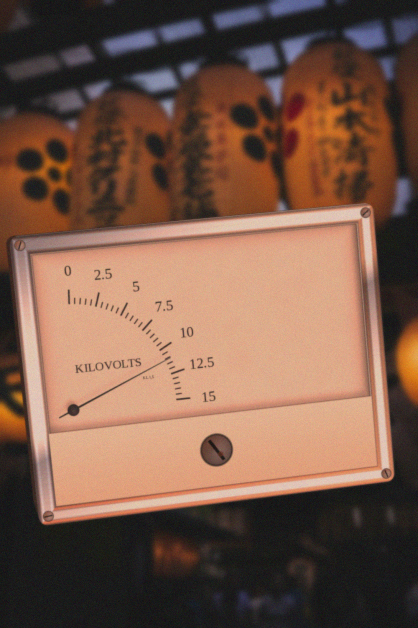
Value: 11,kV
